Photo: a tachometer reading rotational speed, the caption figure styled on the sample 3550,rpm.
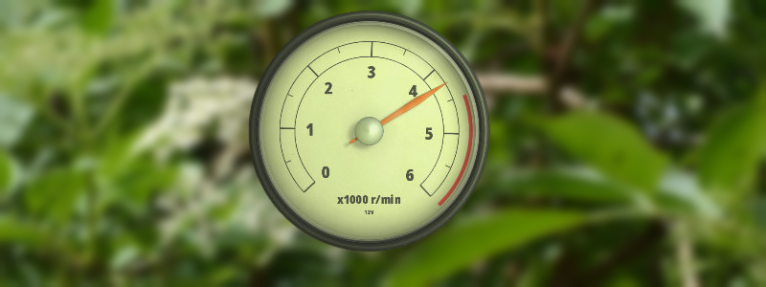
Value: 4250,rpm
